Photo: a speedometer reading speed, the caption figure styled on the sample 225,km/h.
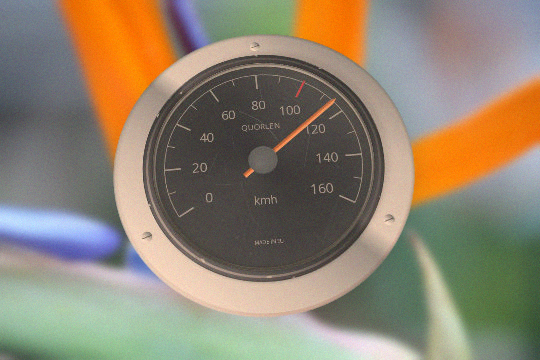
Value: 115,km/h
